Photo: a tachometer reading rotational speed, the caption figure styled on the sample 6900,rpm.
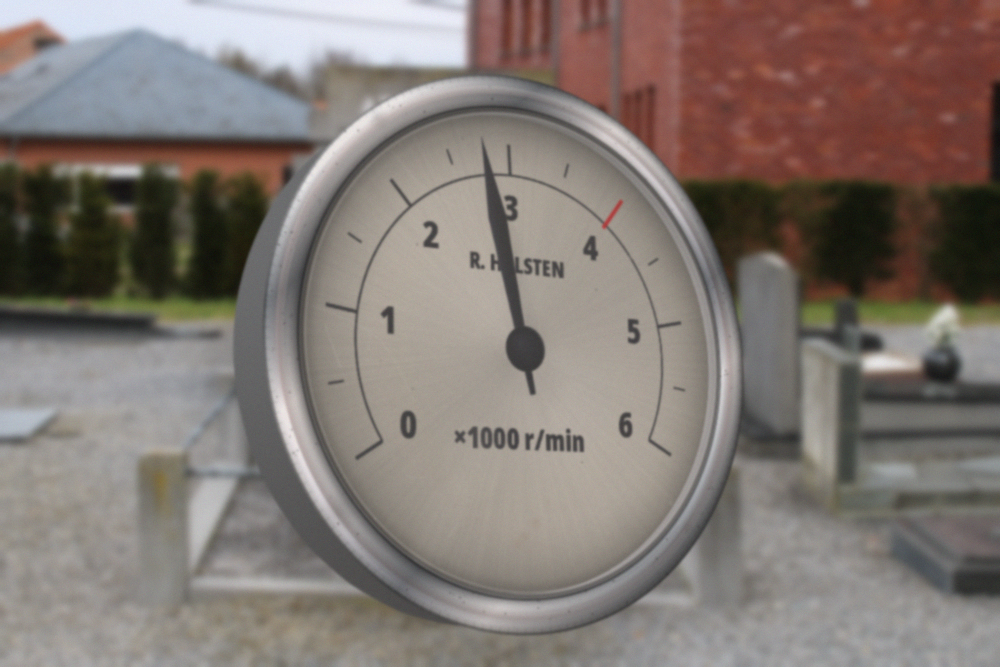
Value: 2750,rpm
